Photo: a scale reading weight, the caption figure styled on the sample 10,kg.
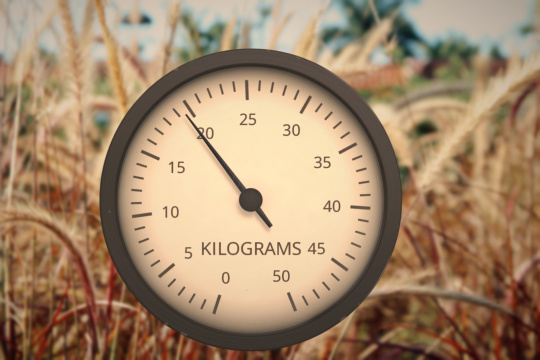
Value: 19.5,kg
